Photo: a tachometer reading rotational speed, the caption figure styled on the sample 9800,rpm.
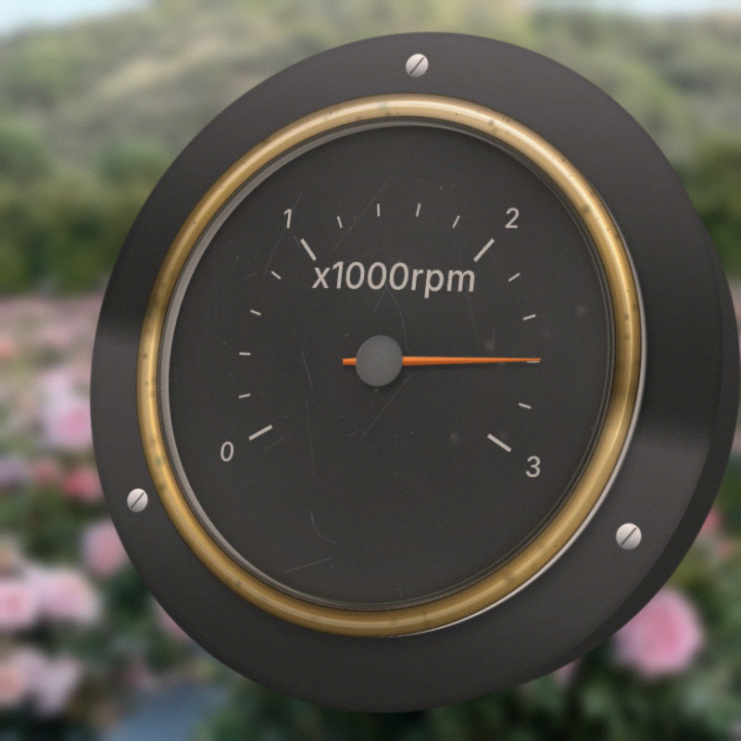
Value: 2600,rpm
